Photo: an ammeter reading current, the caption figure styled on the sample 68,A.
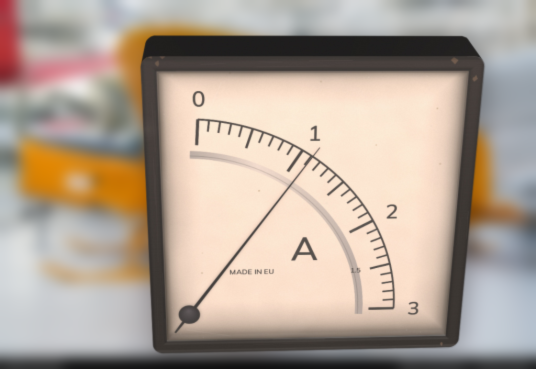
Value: 1.1,A
